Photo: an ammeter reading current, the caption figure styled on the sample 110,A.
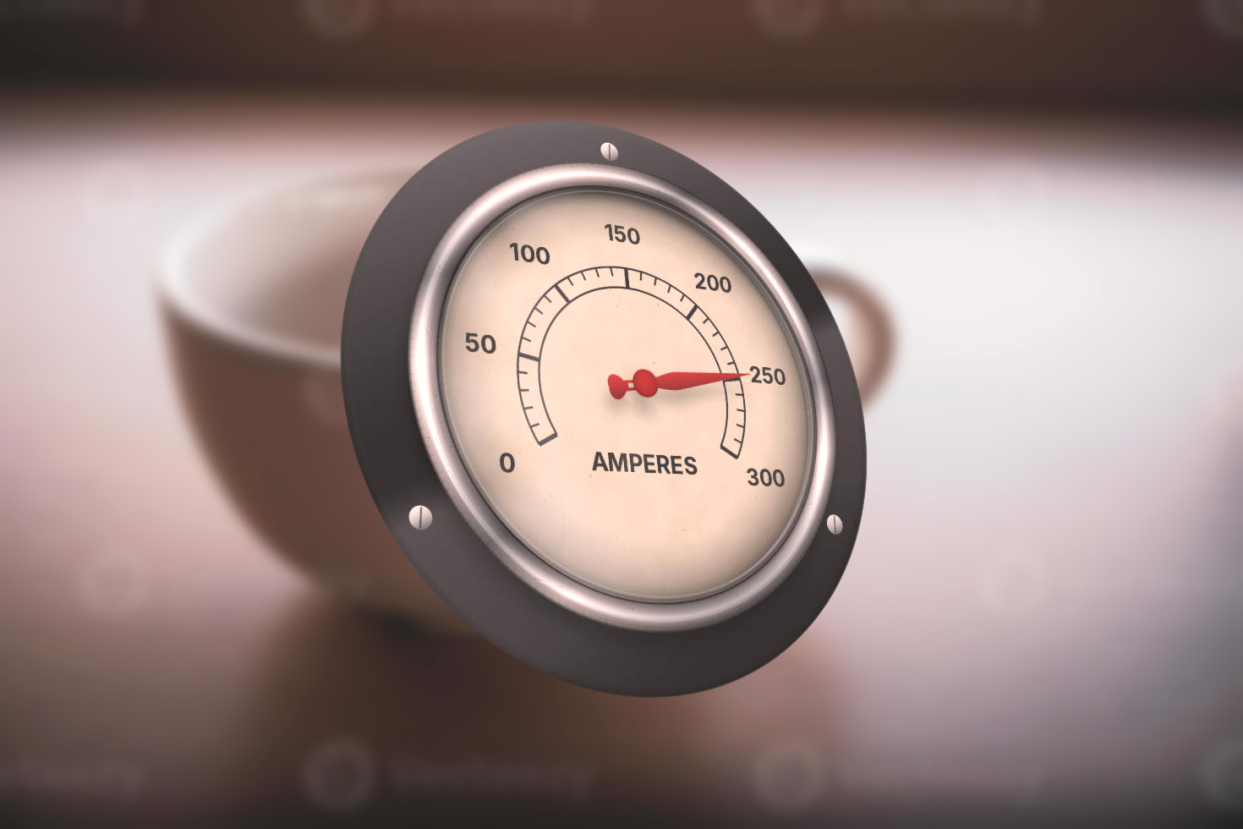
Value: 250,A
